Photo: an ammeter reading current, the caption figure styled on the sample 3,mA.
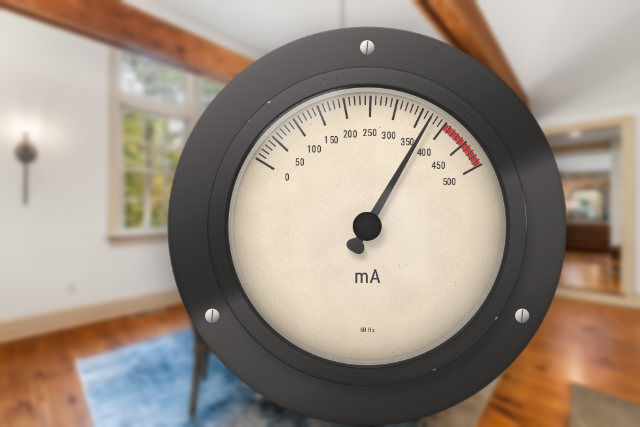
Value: 370,mA
